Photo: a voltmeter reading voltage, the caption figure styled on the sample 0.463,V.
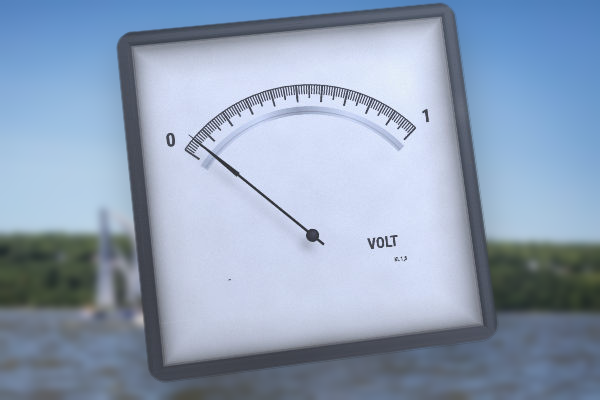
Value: 0.05,V
